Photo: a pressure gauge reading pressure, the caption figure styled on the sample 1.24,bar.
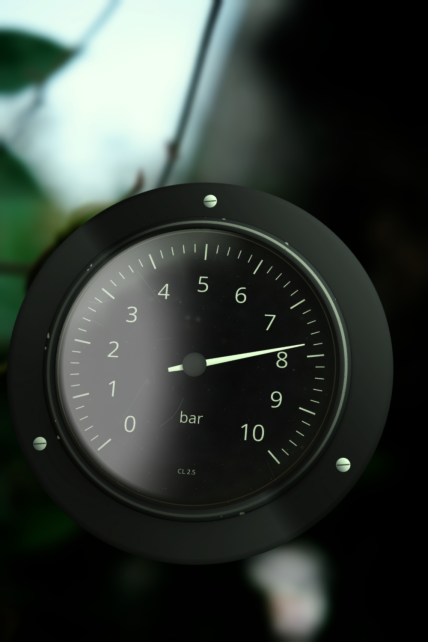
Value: 7.8,bar
